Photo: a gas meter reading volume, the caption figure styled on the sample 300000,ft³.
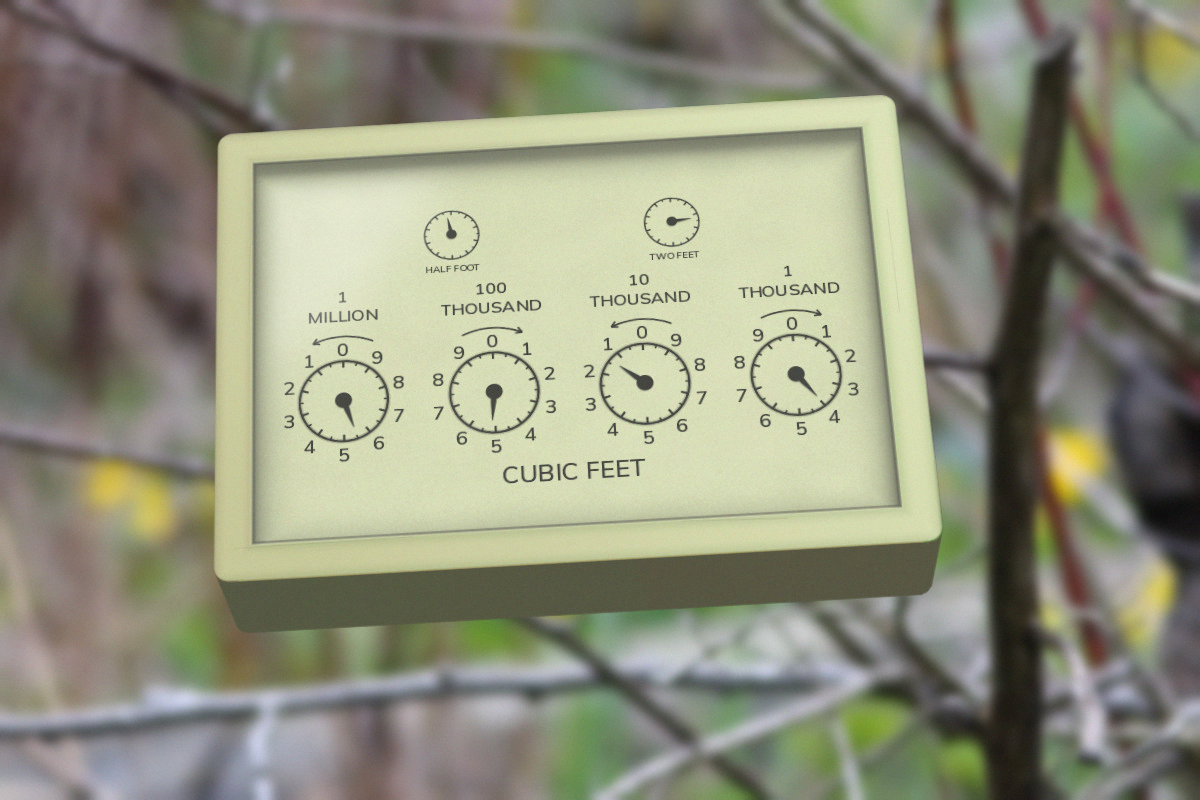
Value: 551400,ft³
